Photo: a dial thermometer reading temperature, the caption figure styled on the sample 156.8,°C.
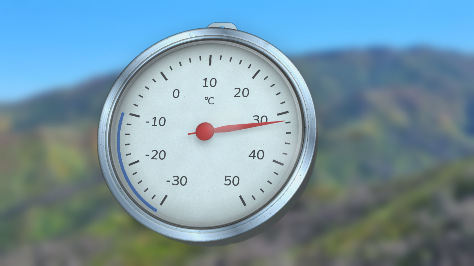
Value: 32,°C
